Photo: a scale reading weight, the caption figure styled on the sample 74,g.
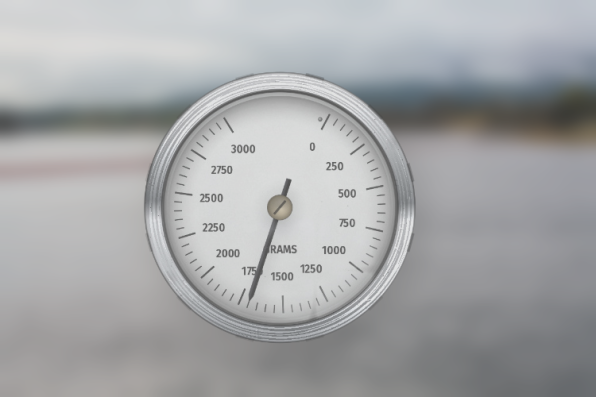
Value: 1700,g
